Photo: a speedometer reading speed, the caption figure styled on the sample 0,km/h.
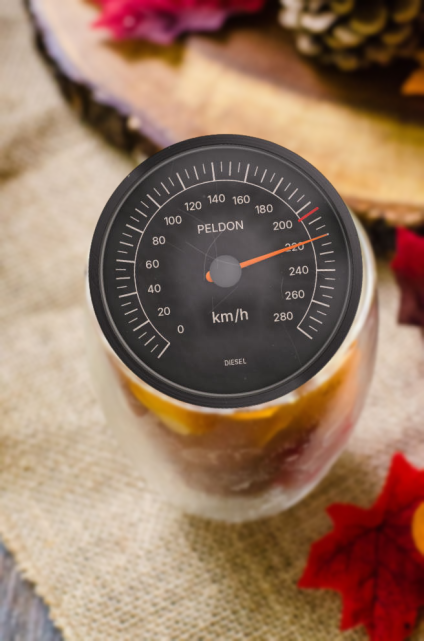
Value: 220,km/h
